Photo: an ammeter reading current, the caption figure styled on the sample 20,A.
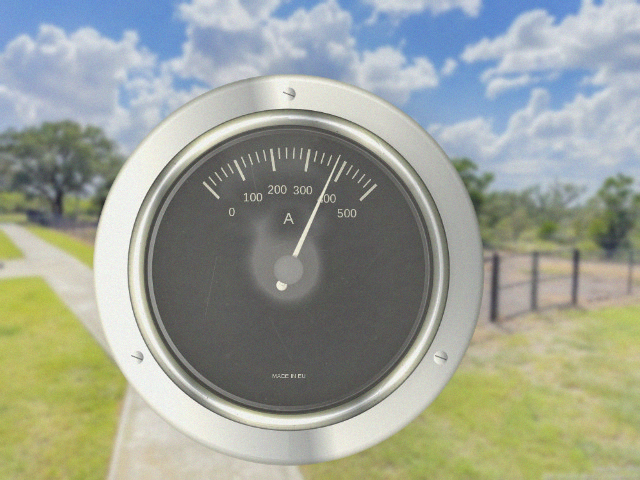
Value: 380,A
